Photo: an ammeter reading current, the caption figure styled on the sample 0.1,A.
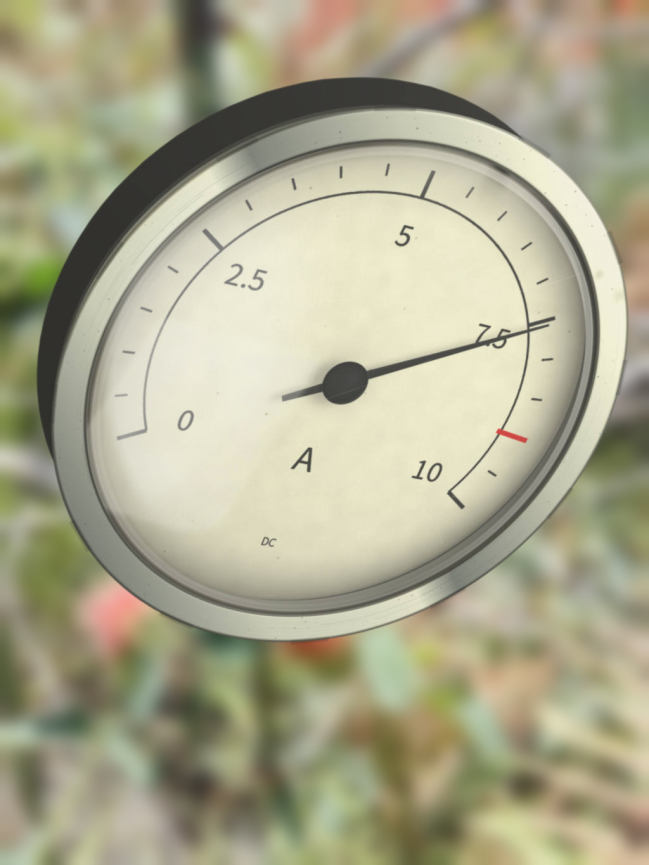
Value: 7.5,A
